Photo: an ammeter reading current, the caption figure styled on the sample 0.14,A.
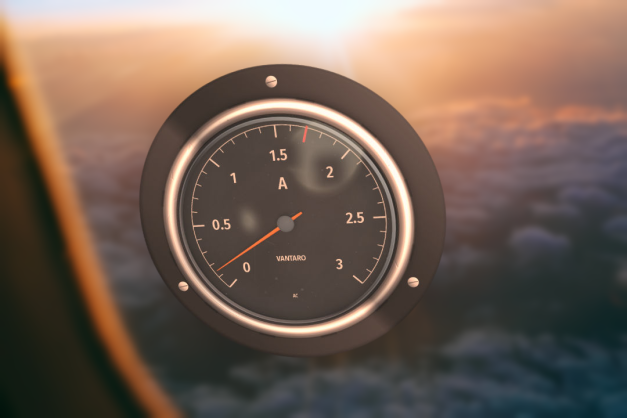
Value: 0.15,A
